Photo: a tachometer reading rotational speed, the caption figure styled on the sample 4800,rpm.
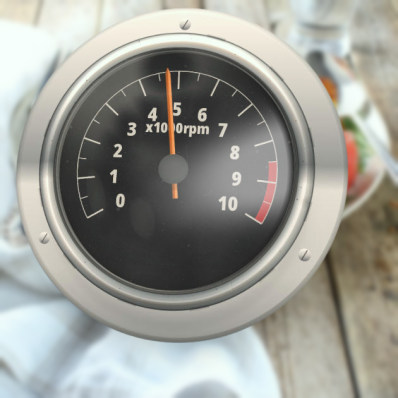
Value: 4750,rpm
